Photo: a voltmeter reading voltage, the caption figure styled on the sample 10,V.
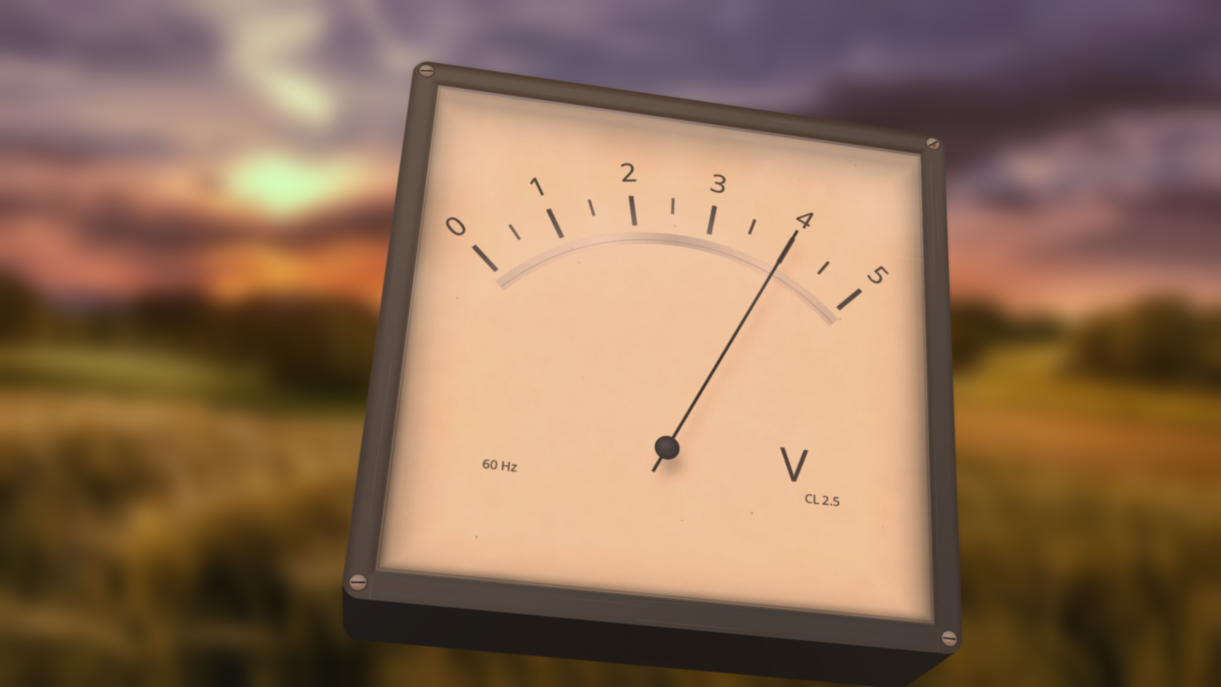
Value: 4,V
